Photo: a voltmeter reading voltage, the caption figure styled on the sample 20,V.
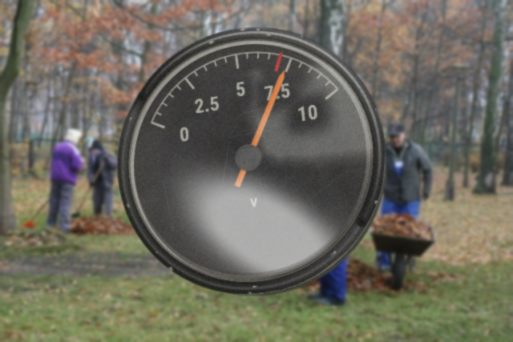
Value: 7.5,V
